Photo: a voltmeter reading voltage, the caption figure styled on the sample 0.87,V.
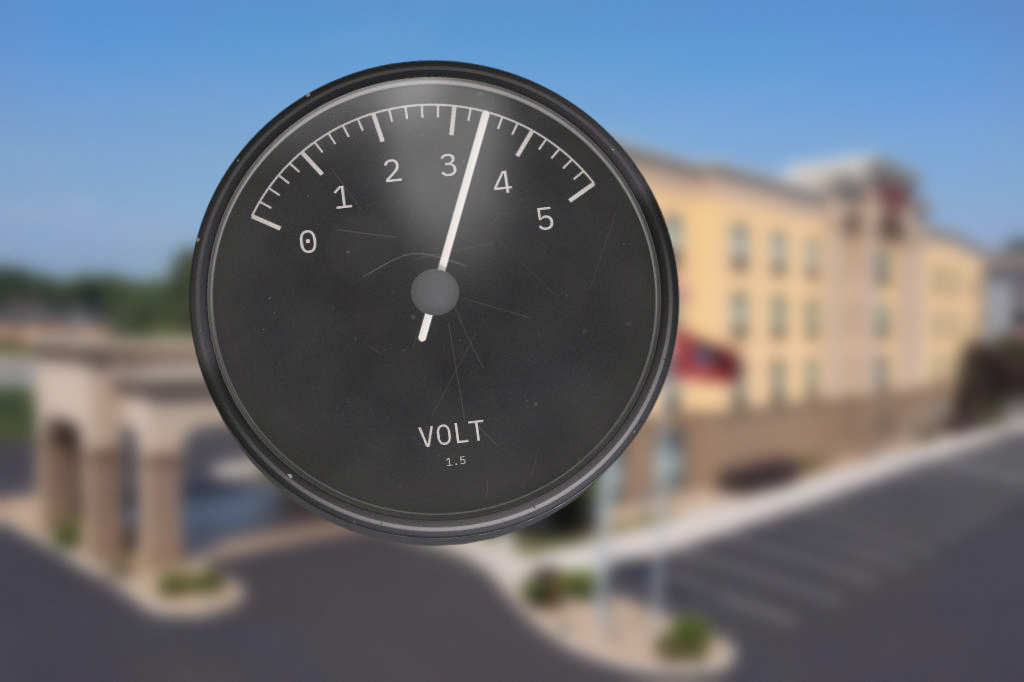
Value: 3.4,V
